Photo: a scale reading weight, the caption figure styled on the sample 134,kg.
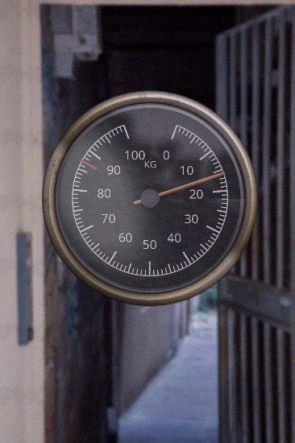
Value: 16,kg
